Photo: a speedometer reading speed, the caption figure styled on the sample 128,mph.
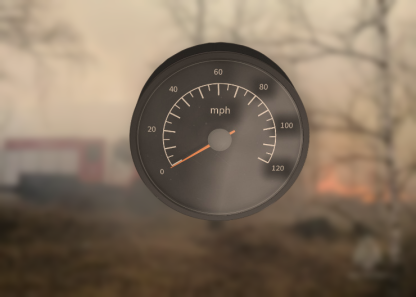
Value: 0,mph
